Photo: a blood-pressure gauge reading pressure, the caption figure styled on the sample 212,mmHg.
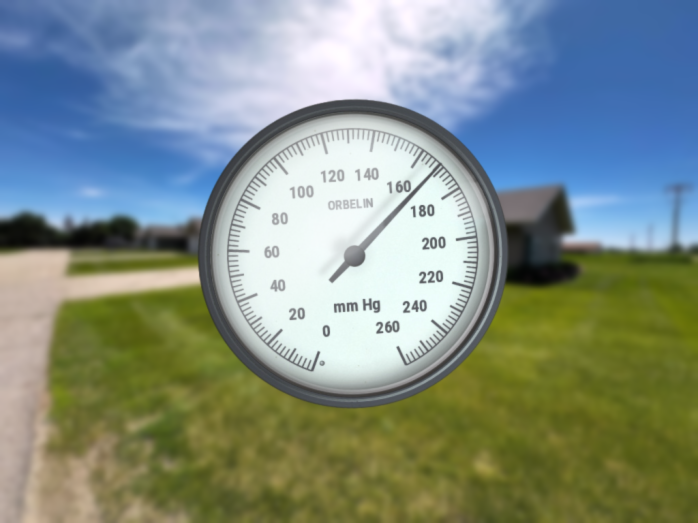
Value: 168,mmHg
